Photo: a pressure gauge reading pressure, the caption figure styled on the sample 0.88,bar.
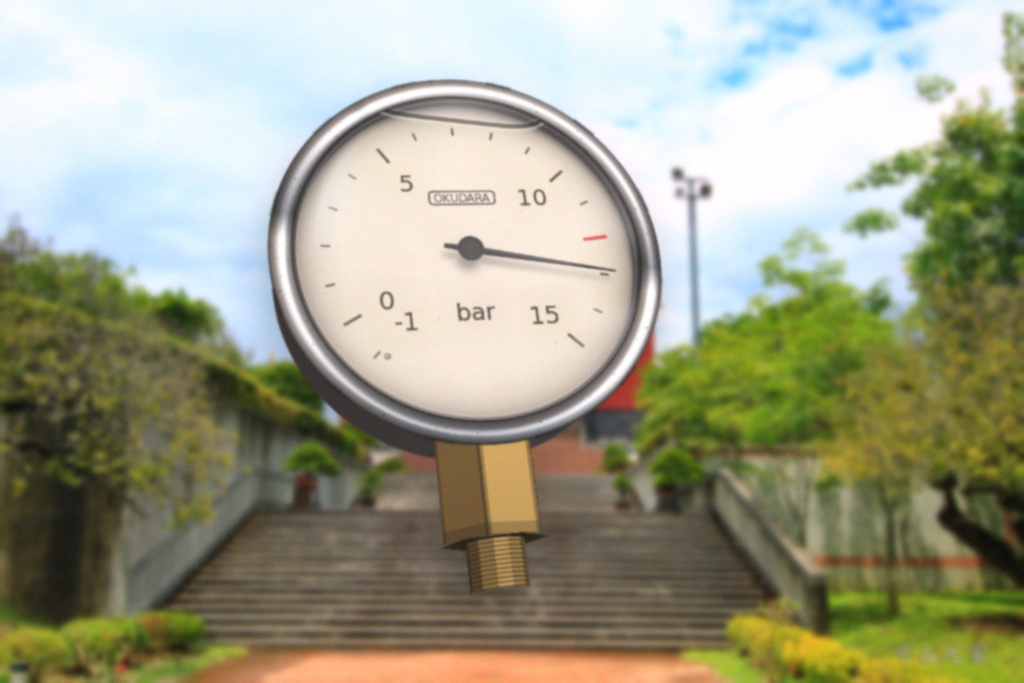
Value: 13,bar
